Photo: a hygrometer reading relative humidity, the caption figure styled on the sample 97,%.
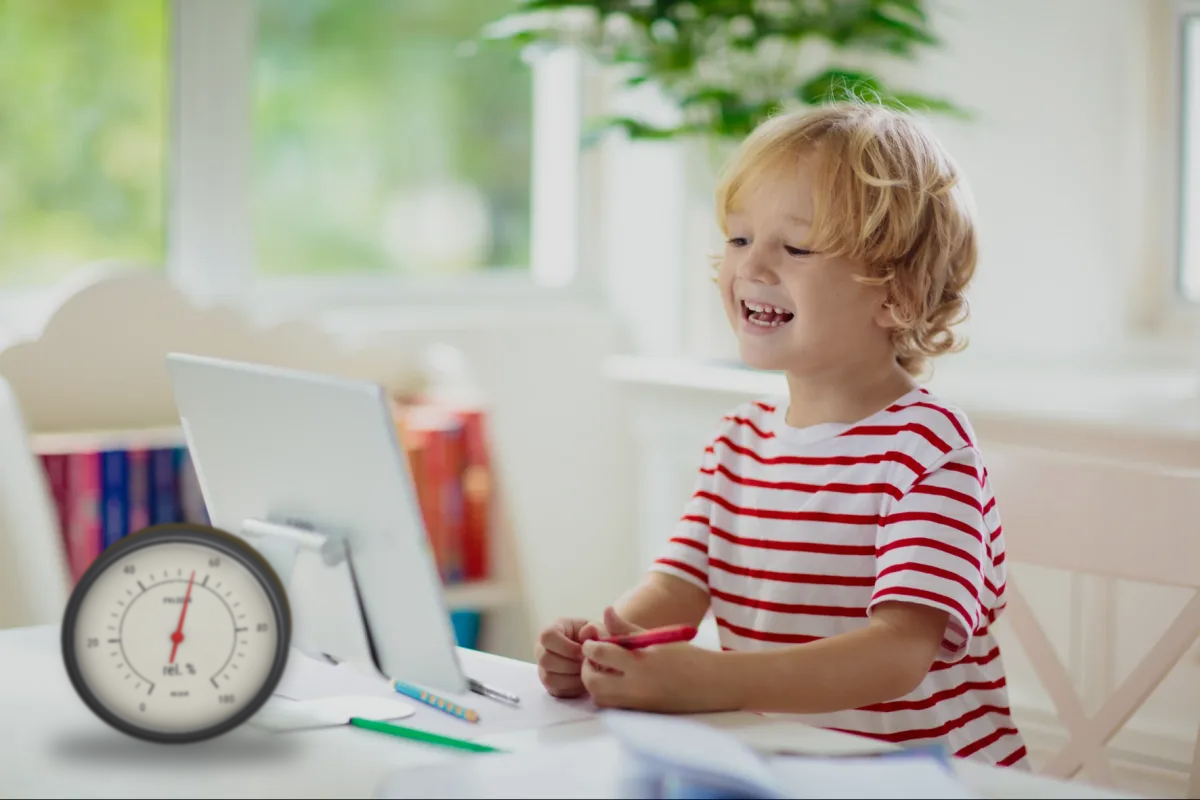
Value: 56,%
